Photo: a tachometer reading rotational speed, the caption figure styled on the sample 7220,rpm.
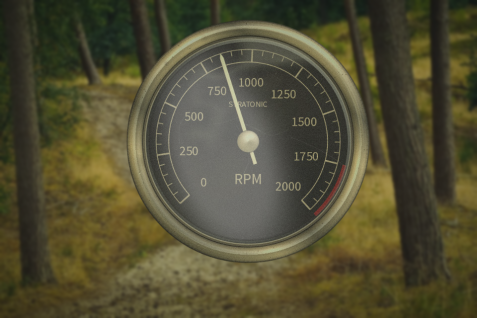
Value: 850,rpm
